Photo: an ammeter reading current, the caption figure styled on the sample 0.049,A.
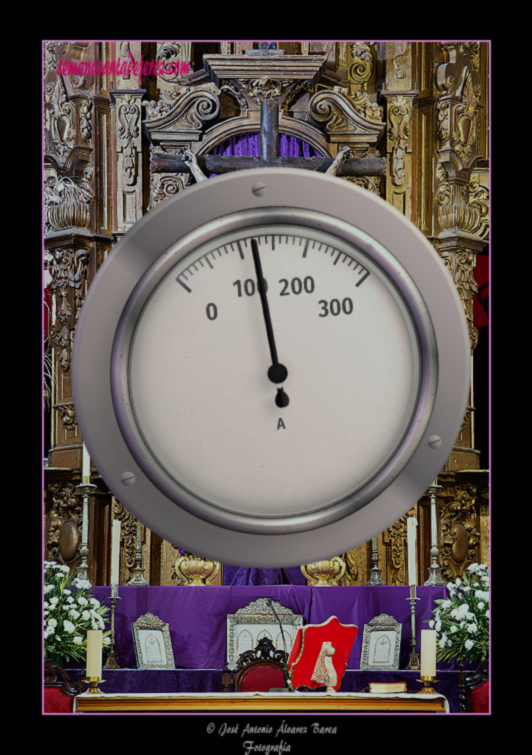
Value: 120,A
